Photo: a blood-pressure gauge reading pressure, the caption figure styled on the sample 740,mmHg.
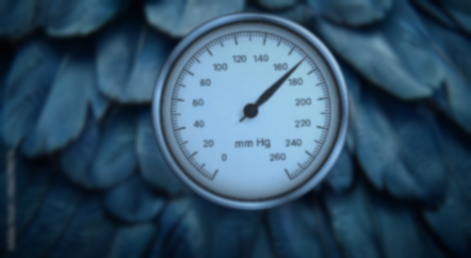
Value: 170,mmHg
